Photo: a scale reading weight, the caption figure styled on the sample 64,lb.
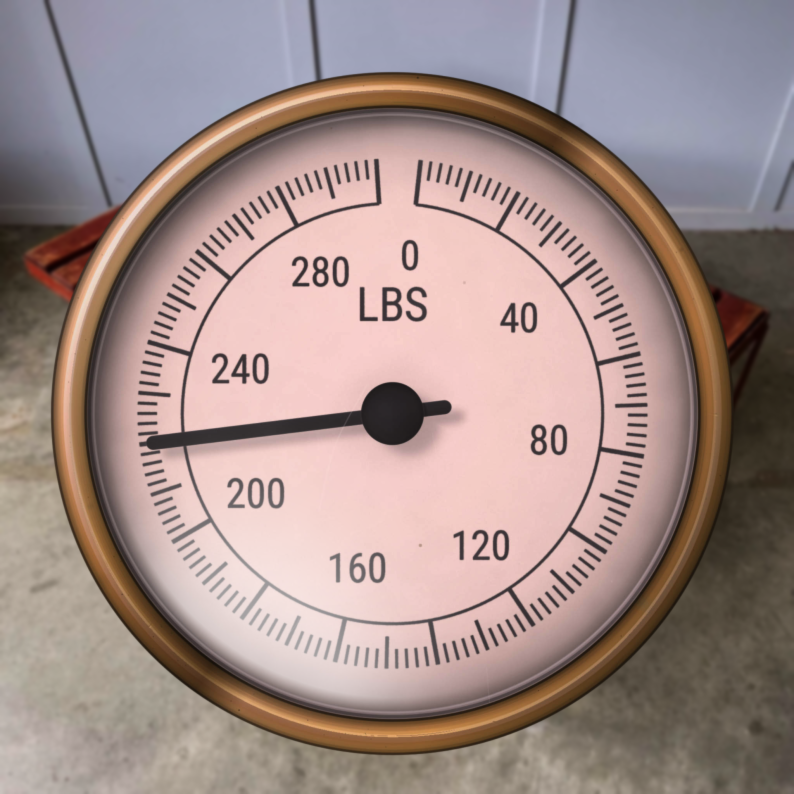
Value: 220,lb
